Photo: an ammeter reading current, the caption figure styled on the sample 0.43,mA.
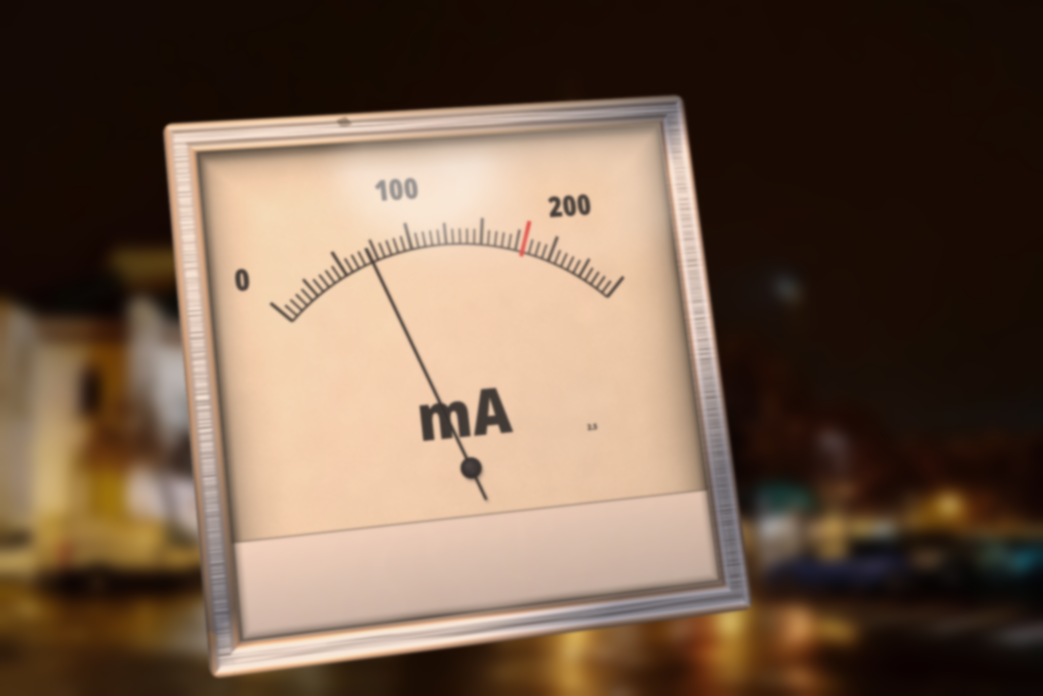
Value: 70,mA
